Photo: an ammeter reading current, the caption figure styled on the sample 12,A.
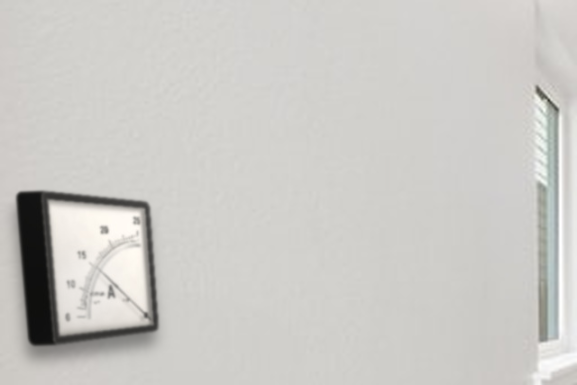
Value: 15,A
